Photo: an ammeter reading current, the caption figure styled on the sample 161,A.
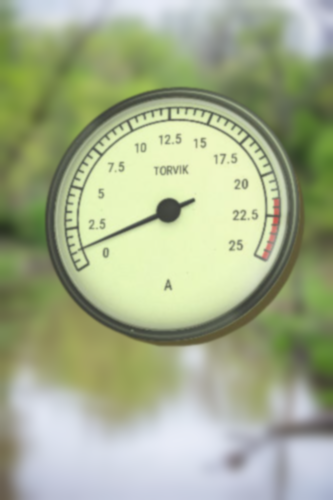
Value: 1,A
